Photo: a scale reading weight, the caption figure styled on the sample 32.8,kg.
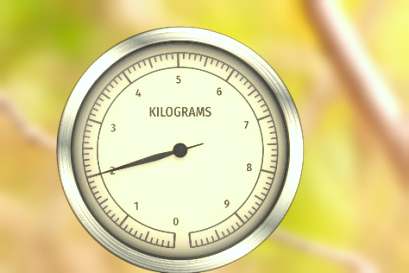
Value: 2,kg
